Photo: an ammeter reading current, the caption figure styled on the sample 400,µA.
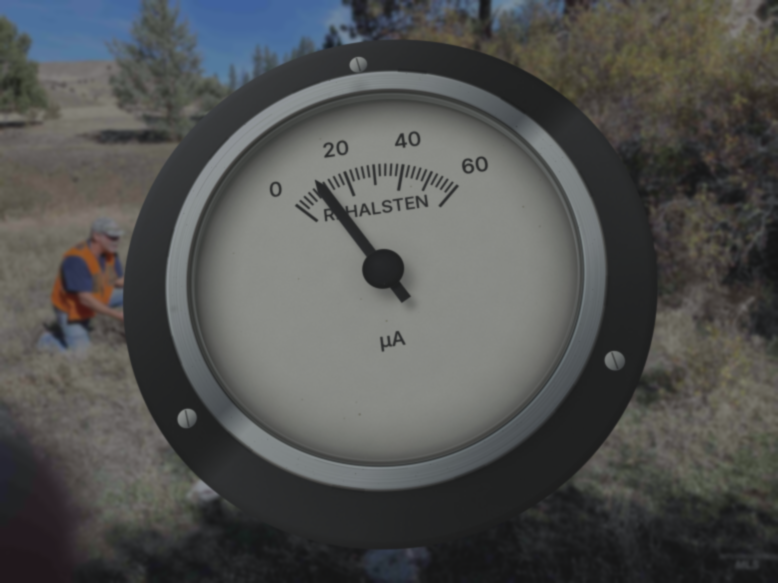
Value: 10,µA
